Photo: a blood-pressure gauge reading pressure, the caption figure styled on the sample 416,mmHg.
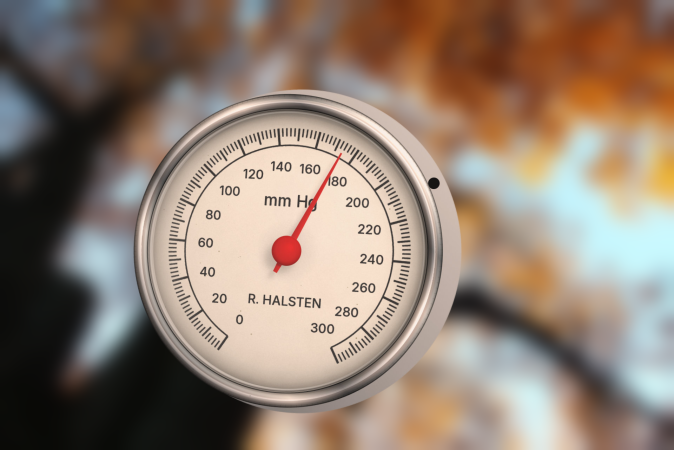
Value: 174,mmHg
